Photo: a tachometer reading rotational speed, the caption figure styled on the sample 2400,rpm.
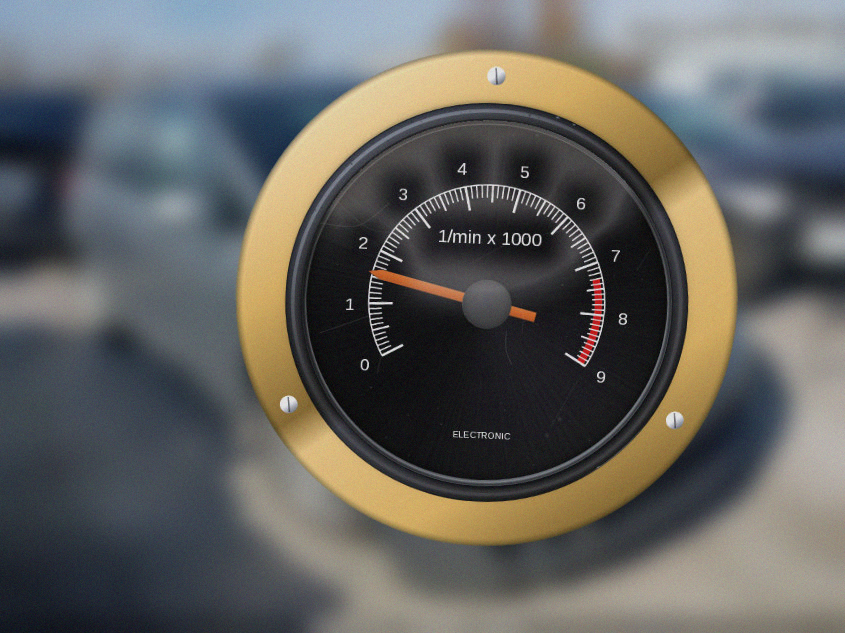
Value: 1600,rpm
